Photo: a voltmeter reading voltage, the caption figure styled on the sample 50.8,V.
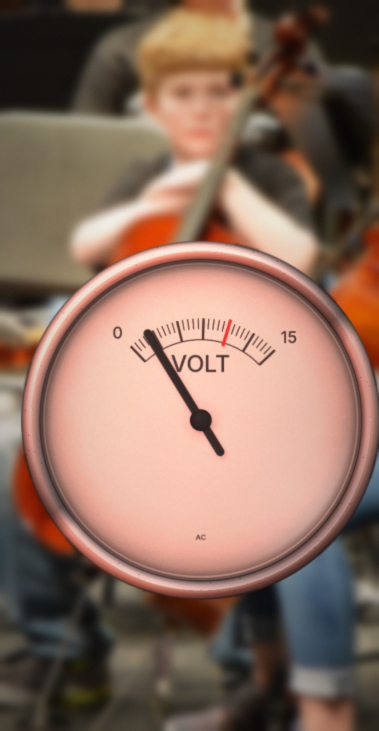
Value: 2,V
